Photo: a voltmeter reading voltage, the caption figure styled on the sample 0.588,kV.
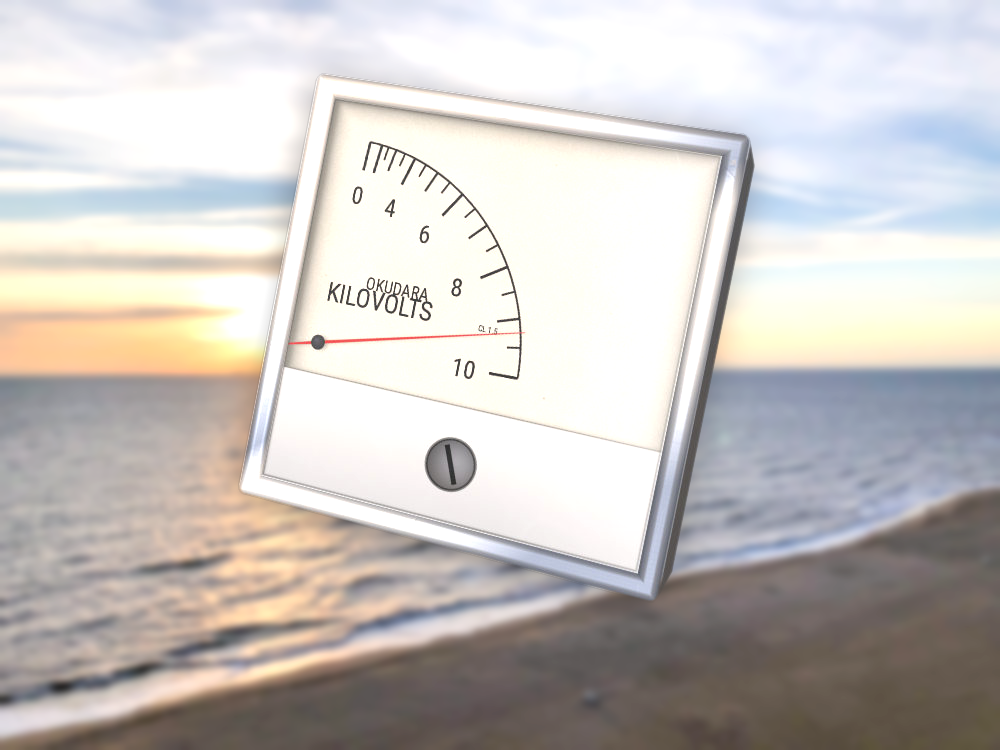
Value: 9.25,kV
